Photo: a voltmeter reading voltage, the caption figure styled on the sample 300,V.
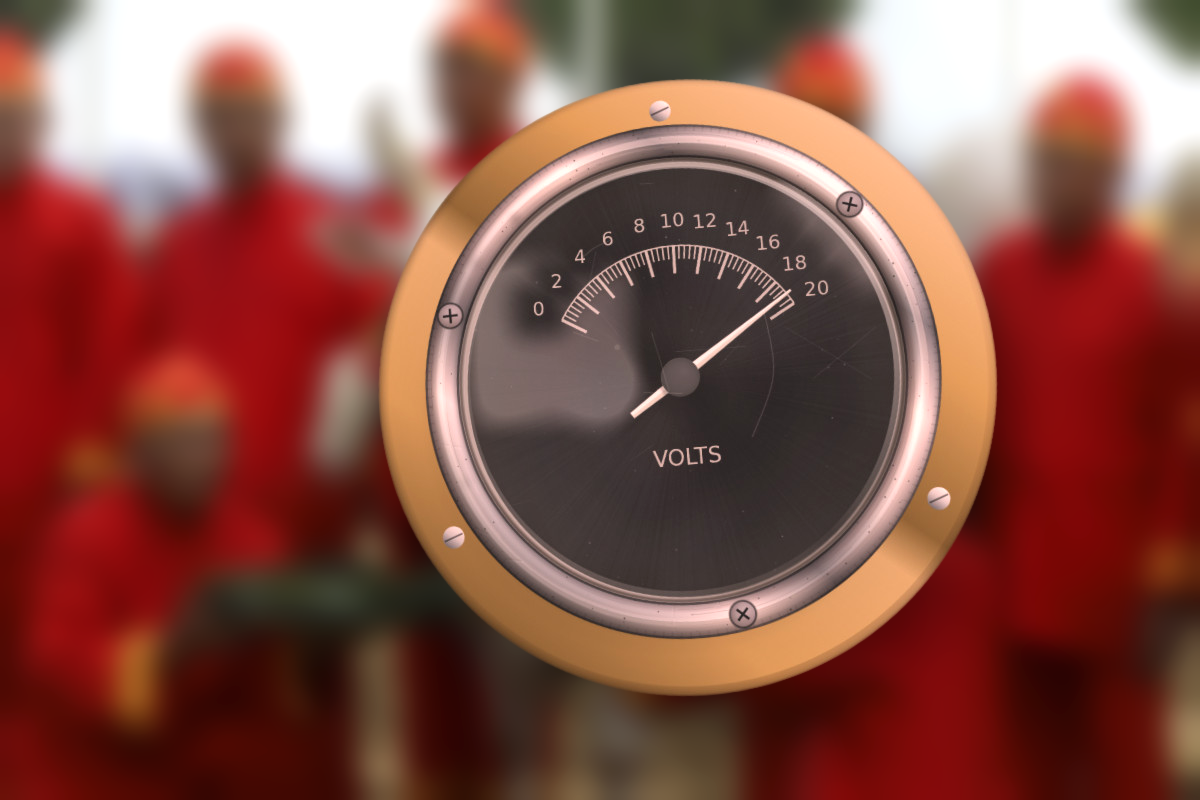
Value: 19.2,V
